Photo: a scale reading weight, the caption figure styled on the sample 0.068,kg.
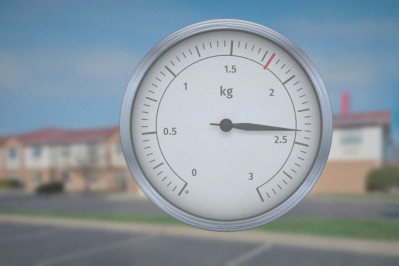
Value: 2.4,kg
